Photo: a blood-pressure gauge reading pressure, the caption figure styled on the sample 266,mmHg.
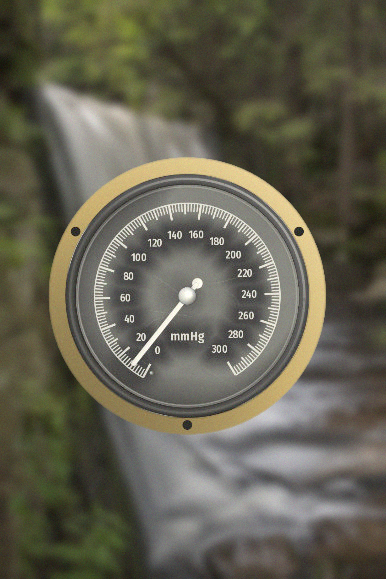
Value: 10,mmHg
